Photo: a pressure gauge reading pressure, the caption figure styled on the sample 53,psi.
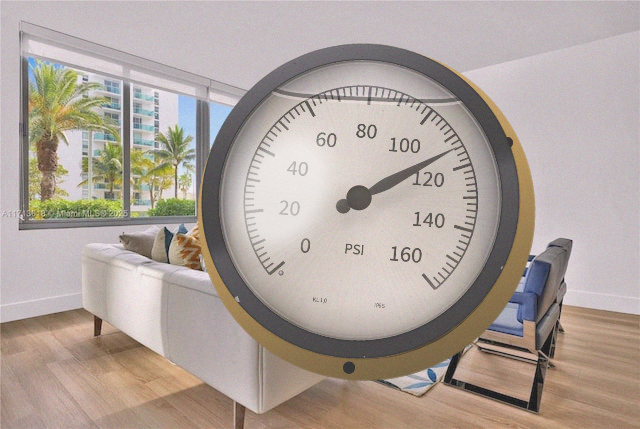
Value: 114,psi
